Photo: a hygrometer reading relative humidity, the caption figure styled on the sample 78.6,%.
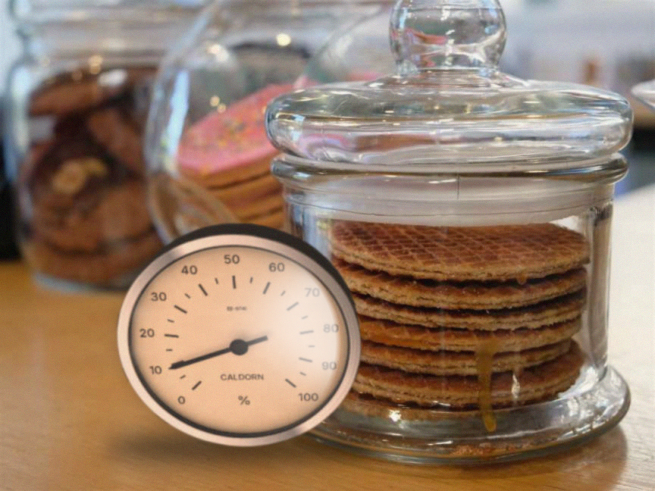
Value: 10,%
